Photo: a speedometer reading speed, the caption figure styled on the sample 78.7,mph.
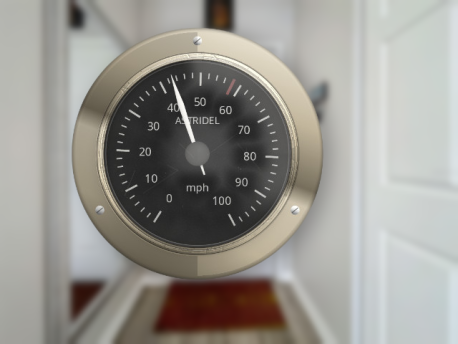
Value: 43,mph
